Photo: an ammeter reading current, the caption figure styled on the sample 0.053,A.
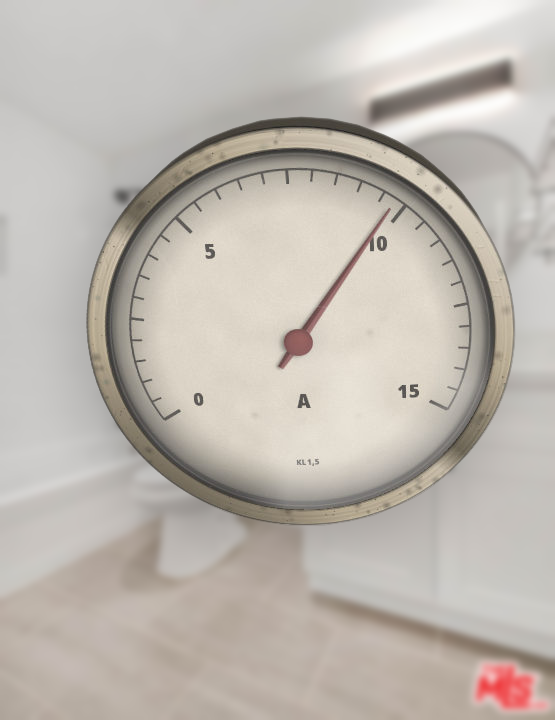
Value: 9.75,A
